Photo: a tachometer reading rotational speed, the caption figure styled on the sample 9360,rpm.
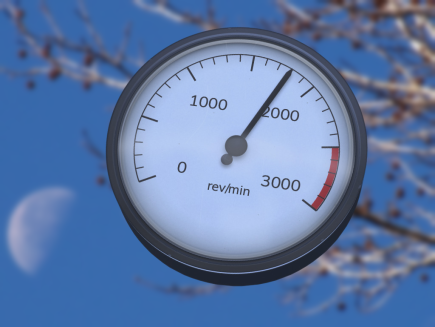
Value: 1800,rpm
